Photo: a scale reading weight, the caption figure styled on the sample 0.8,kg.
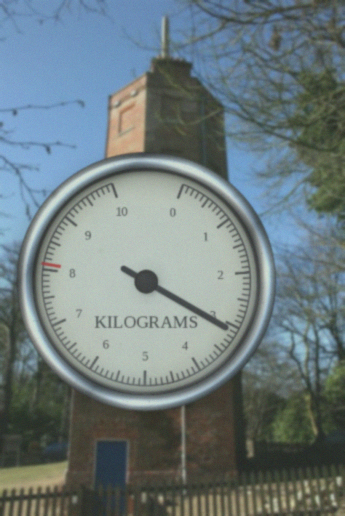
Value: 3.1,kg
